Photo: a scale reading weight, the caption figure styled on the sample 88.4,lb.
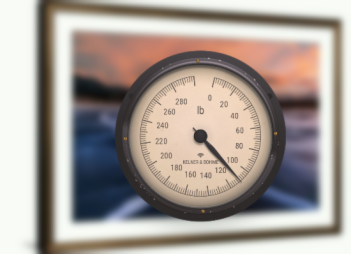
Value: 110,lb
